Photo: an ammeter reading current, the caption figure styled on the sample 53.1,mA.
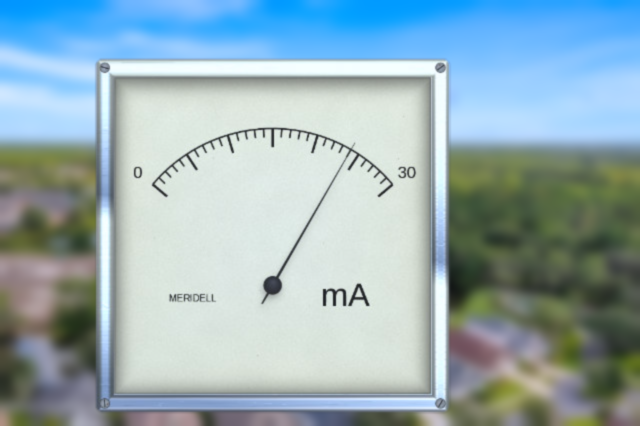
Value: 24,mA
